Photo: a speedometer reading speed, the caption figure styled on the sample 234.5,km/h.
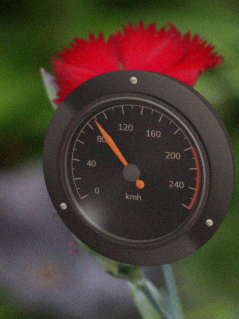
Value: 90,km/h
